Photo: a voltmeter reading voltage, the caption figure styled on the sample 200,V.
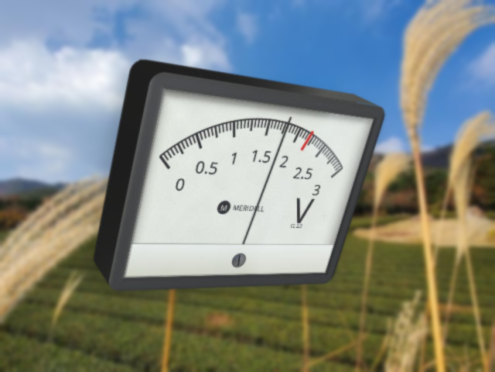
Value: 1.75,V
